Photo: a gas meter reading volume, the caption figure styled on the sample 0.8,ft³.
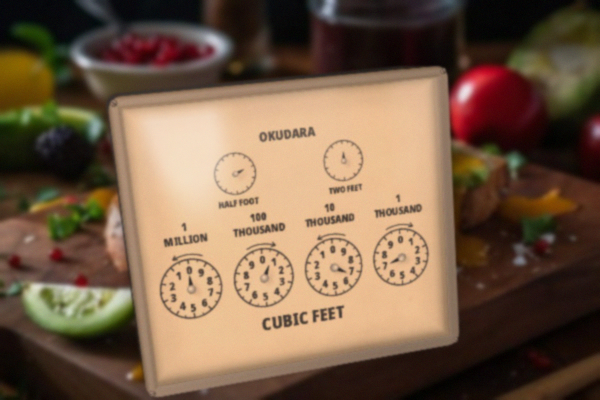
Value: 6700,ft³
